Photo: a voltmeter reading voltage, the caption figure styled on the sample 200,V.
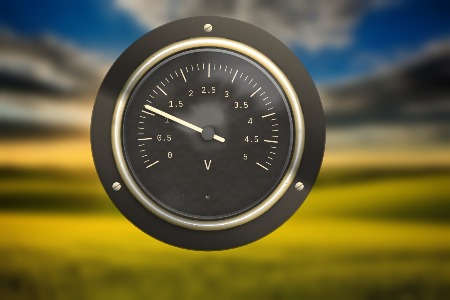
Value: 1.1,V
